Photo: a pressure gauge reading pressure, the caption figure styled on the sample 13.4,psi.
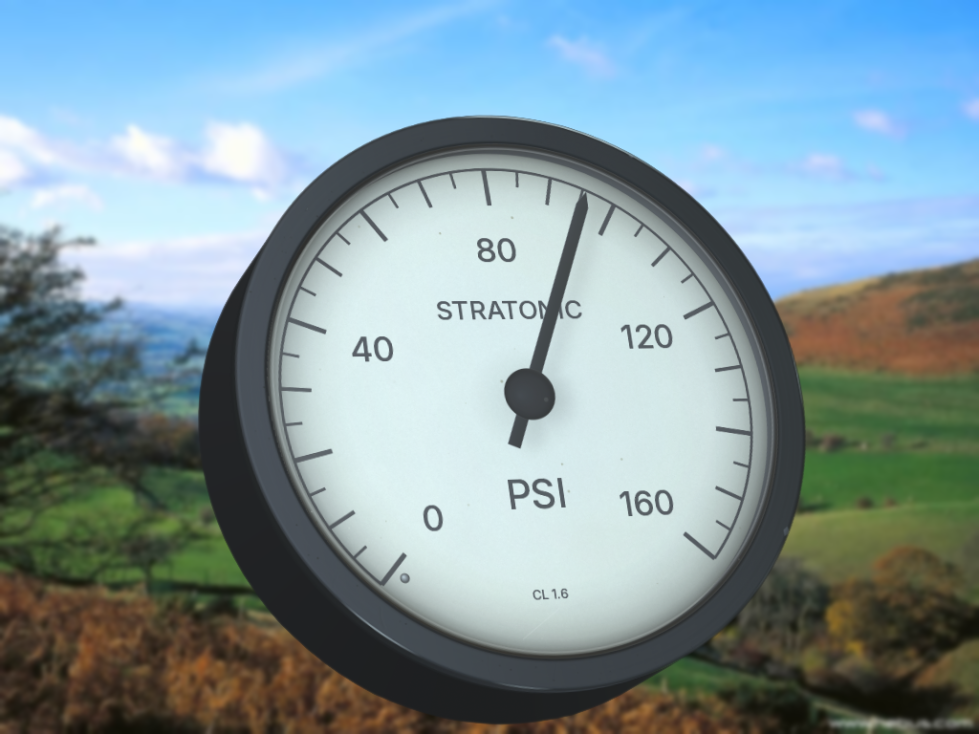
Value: 95,psi
